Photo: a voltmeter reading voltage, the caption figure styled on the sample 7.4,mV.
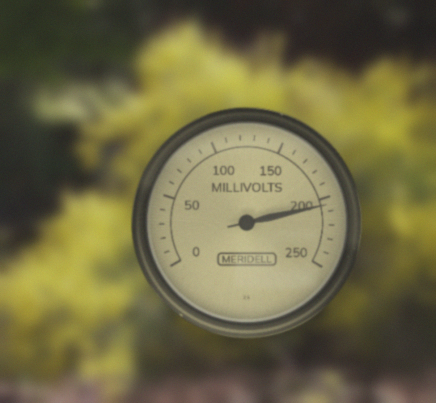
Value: 205,mV
